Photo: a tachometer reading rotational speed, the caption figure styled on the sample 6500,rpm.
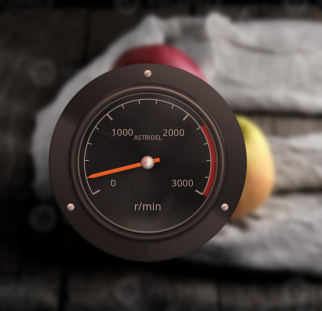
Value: 200,rpm
